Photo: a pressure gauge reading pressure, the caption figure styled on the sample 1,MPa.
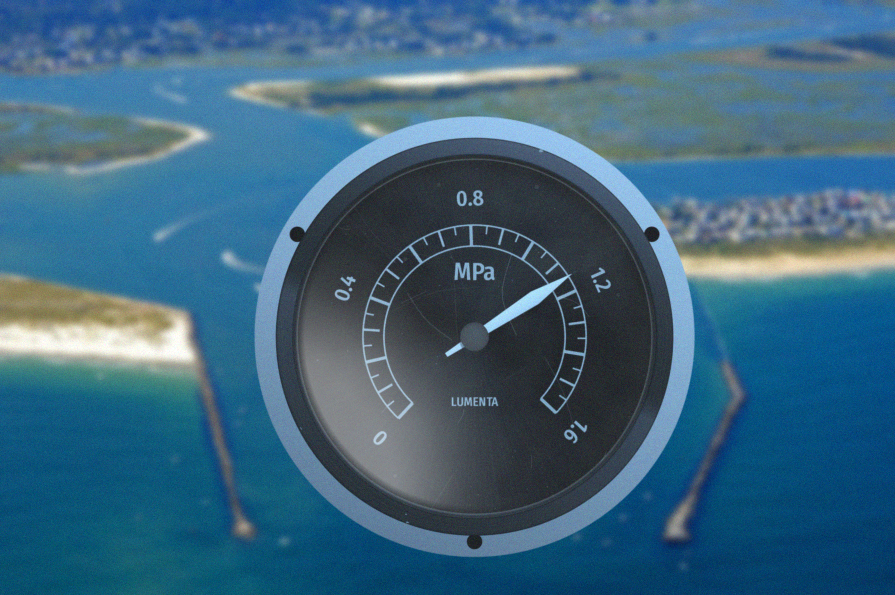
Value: 1.15,MPa
